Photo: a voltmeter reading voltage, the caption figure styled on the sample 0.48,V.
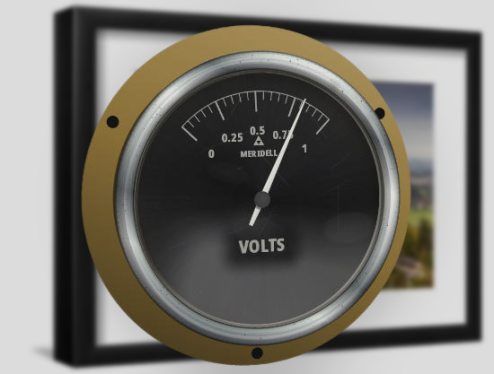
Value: 0.8,V
